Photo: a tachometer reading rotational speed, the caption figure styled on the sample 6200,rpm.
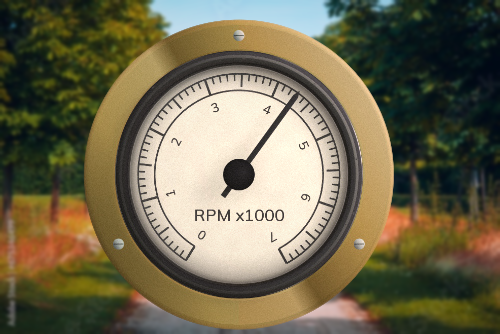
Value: 4300,rpm
